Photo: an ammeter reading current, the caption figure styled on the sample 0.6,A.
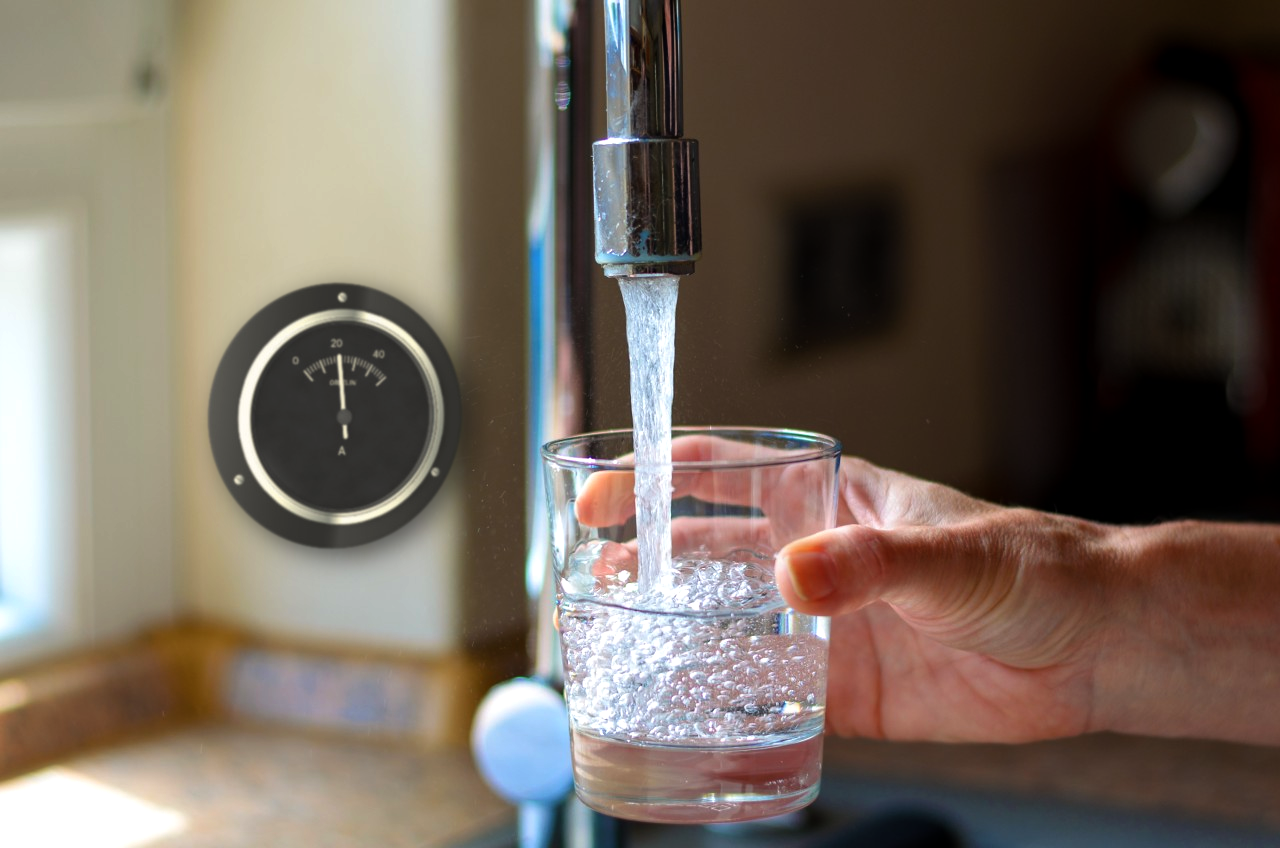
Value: 20,A
